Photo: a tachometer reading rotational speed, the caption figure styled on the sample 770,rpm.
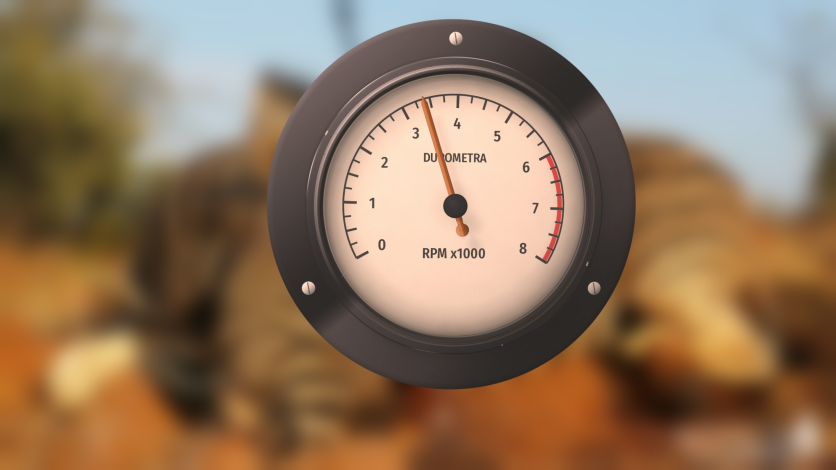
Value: 3375,rpm
